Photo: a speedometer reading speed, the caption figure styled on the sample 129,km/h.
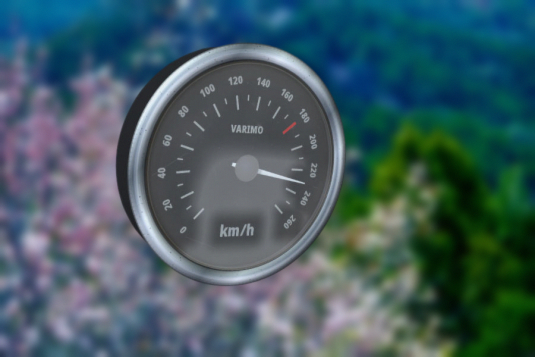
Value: 230,km/h
